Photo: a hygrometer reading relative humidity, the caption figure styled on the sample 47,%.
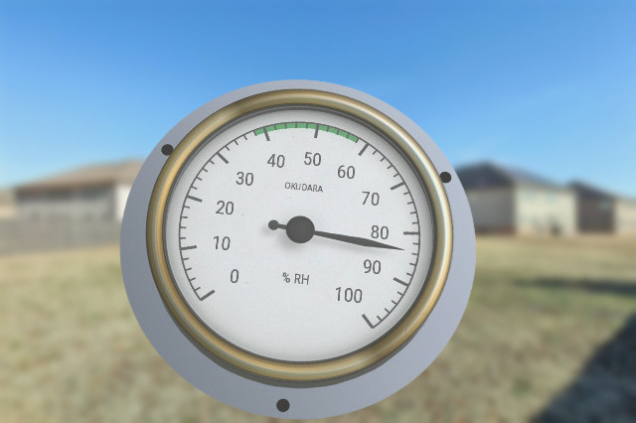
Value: 84,%
